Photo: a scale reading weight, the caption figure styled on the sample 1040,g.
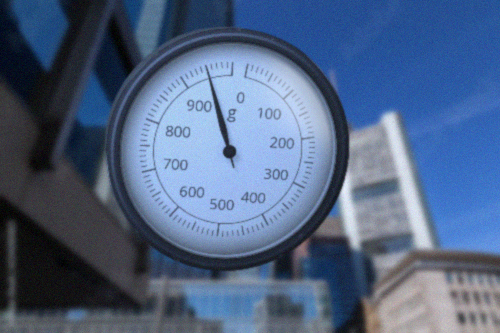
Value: 950,g
